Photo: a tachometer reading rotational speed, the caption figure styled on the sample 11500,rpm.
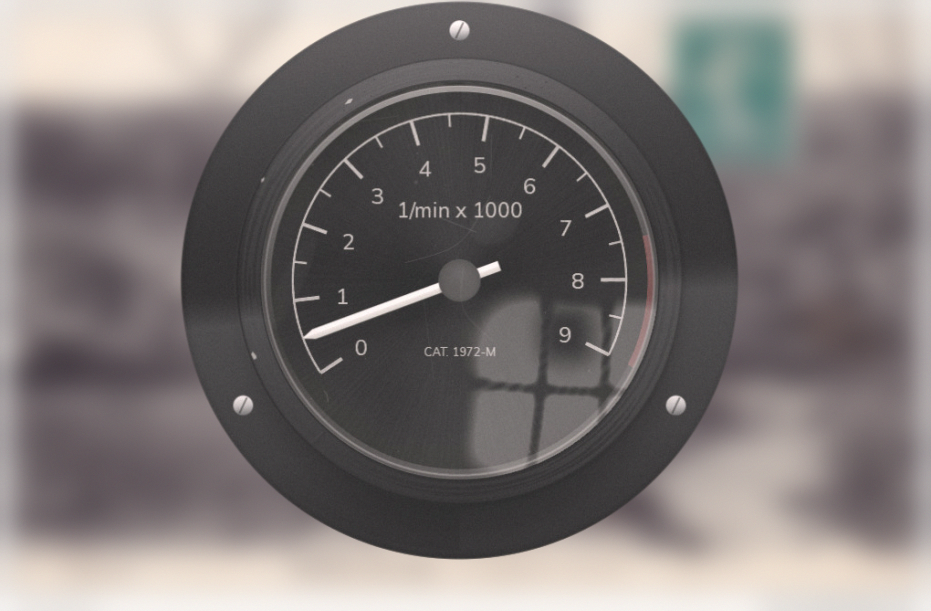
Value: 500,rpm
